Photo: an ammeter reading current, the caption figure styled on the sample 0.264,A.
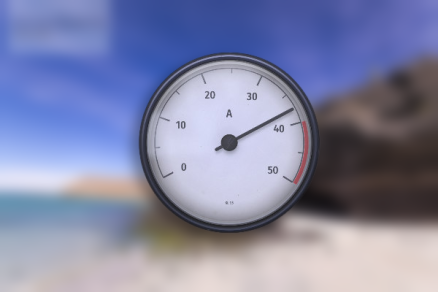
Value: 37.5,A
